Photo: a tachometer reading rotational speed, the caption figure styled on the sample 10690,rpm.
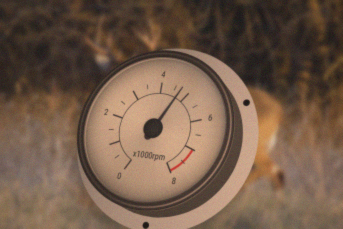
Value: 4750,rpm
